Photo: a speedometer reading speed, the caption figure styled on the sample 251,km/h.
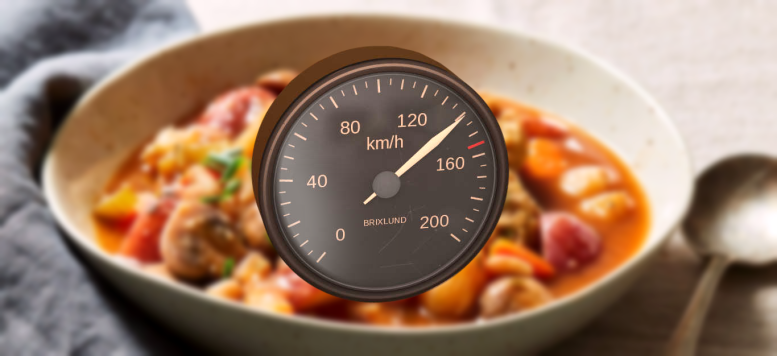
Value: 140,km/h
